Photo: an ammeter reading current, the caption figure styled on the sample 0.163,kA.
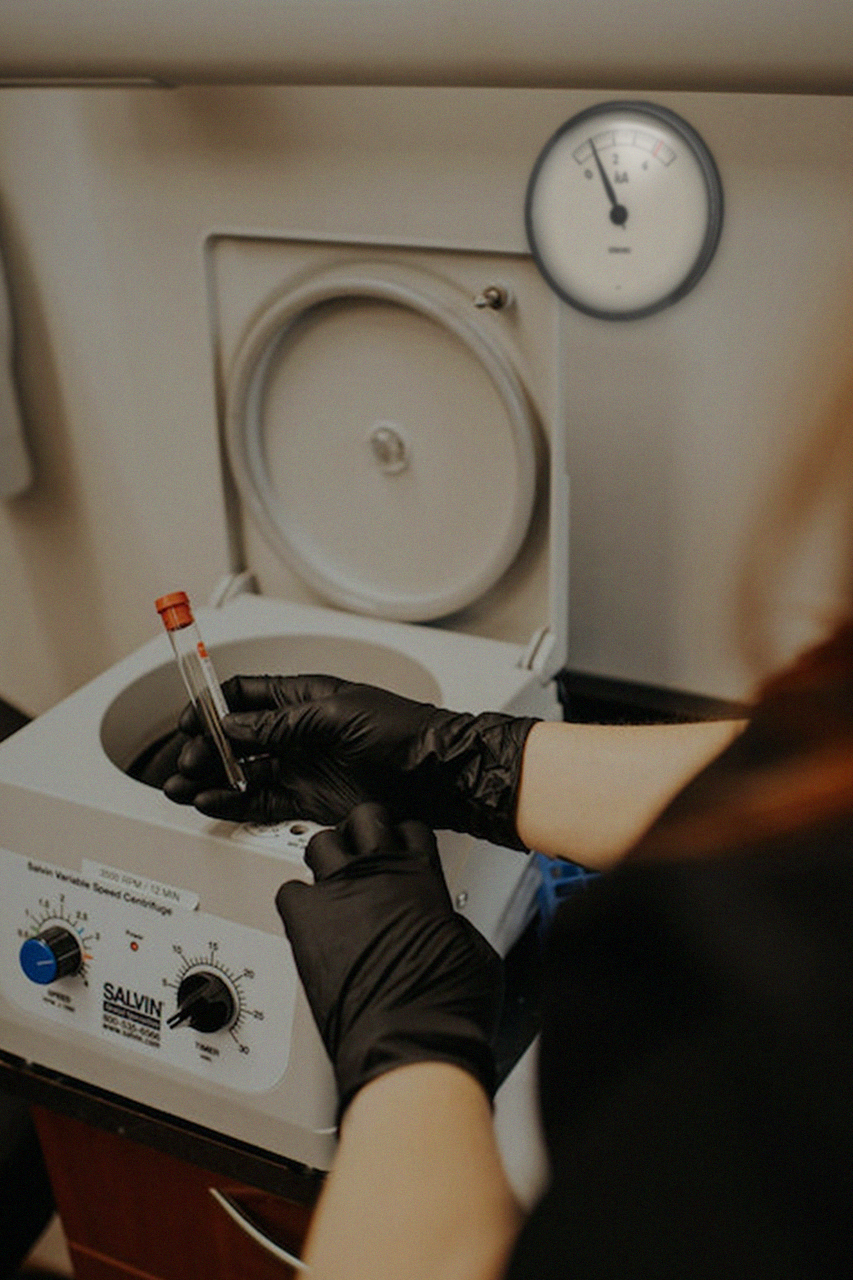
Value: 1,kA
